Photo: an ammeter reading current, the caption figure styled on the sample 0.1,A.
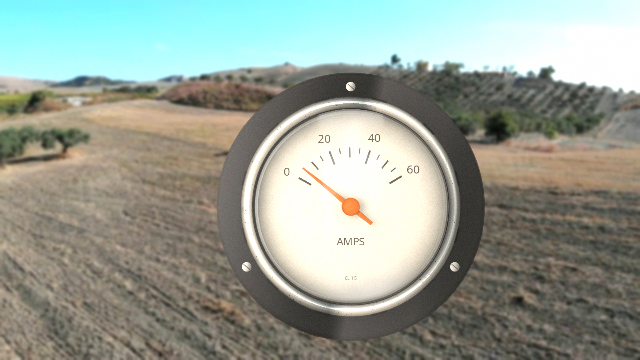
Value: 5,A
